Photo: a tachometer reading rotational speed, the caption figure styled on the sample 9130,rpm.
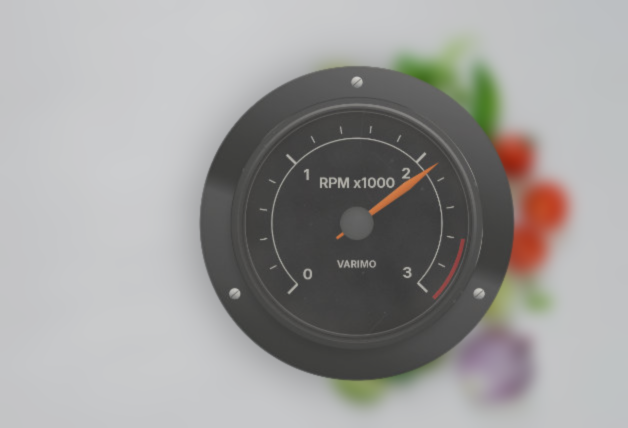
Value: 2100,rpm
